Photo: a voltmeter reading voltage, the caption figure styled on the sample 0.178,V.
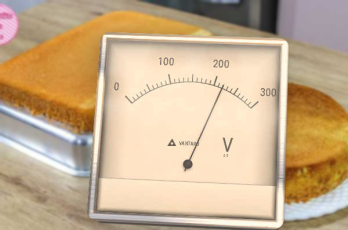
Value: 220,V
